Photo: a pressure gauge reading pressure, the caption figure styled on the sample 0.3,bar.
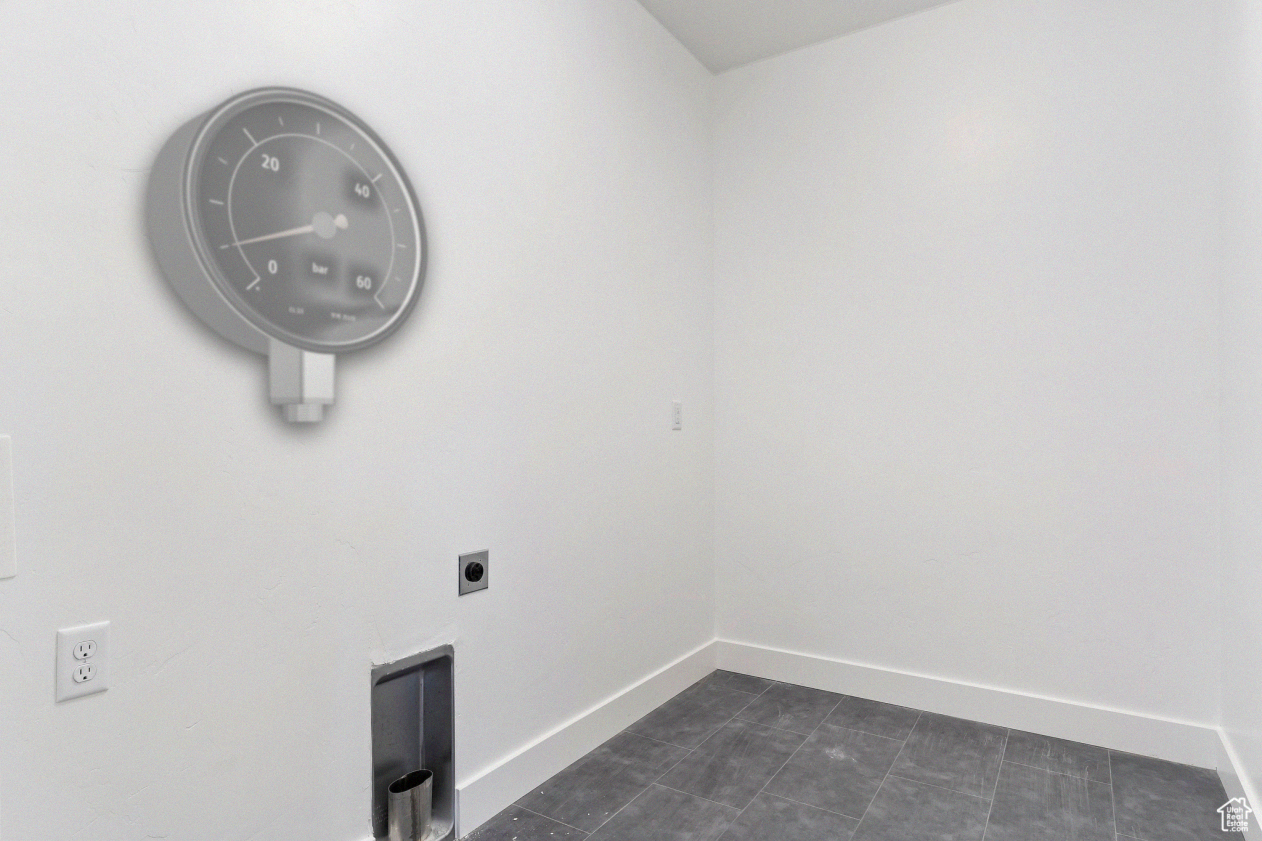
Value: 5,bar
